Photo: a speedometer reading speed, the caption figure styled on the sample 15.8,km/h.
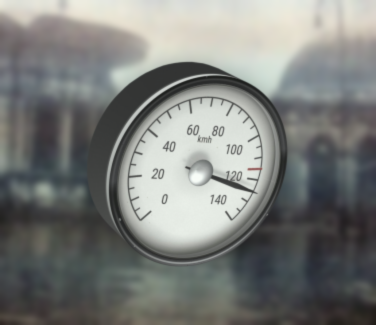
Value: 125,km/h
